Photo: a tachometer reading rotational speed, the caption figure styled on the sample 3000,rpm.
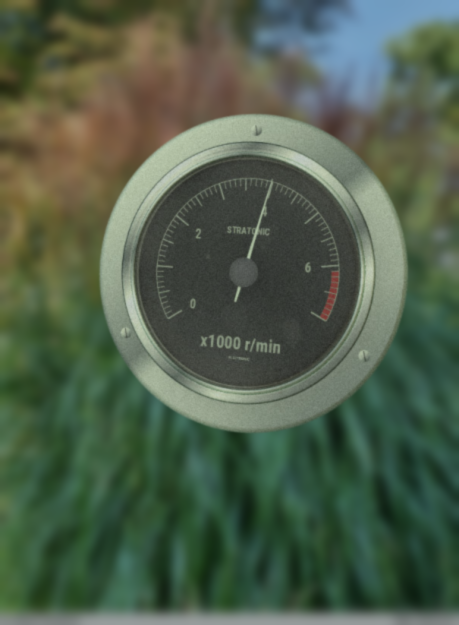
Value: 4000,rpm
